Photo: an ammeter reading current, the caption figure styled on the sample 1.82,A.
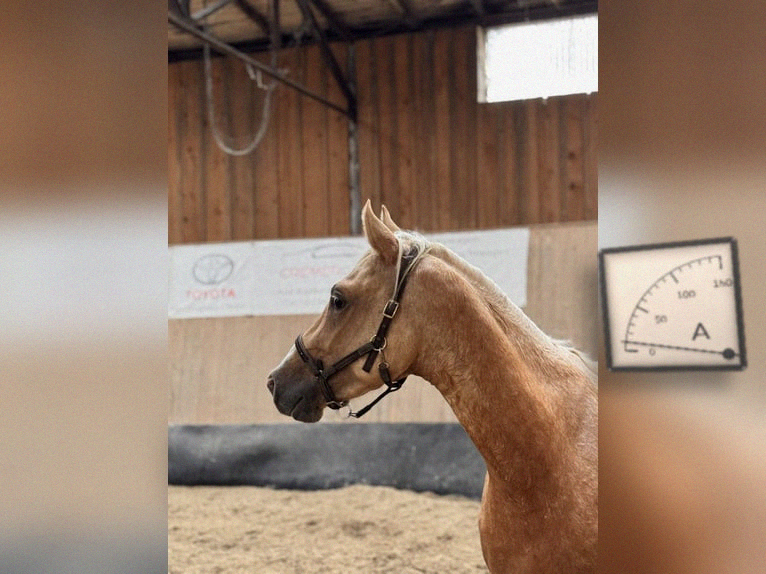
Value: 10,A
